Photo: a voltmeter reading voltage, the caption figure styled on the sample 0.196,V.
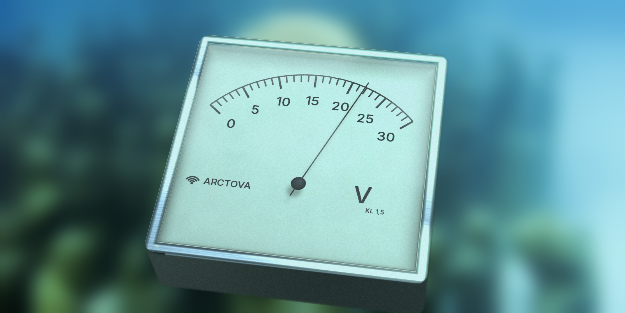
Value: 22,V
